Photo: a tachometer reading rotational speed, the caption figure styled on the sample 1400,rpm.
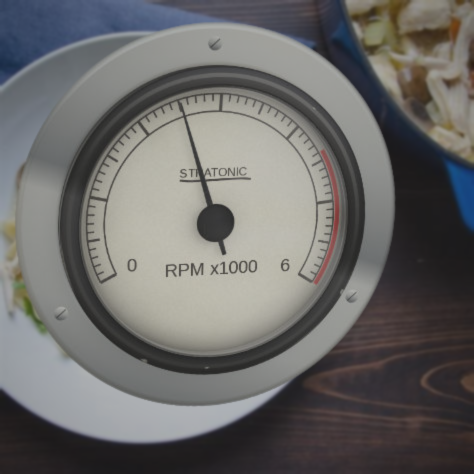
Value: 2500,rpm
